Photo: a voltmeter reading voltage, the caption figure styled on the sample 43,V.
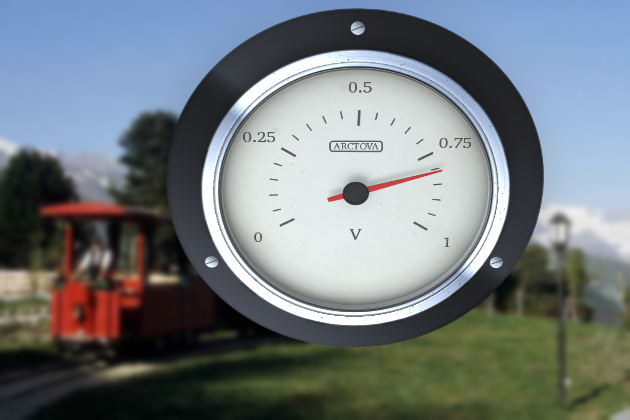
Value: 0.8,V
